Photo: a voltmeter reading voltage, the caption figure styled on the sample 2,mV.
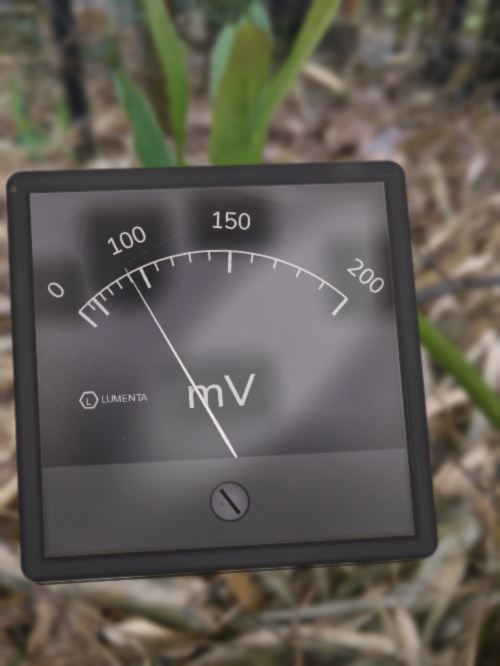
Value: 90,mV
